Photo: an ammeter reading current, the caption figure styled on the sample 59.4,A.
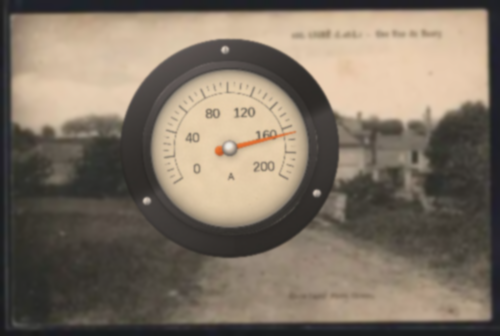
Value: 165,A
